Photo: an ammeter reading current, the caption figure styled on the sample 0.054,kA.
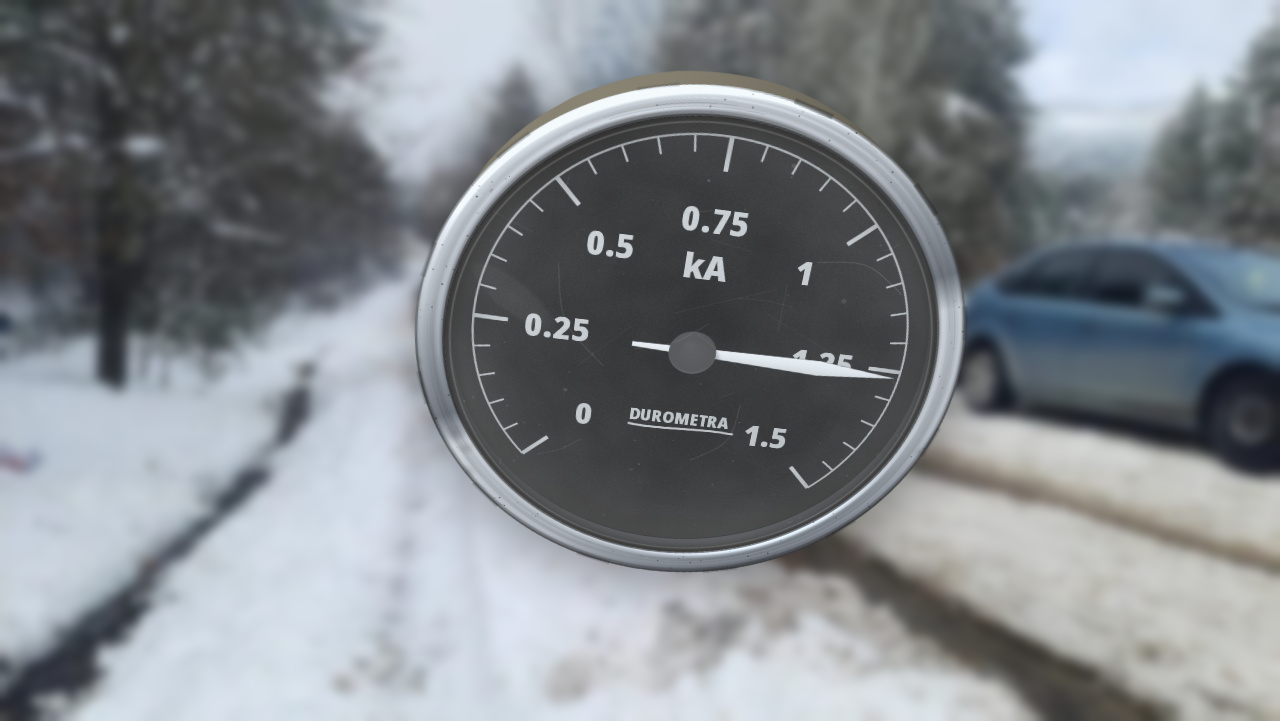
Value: 1.25,kA
